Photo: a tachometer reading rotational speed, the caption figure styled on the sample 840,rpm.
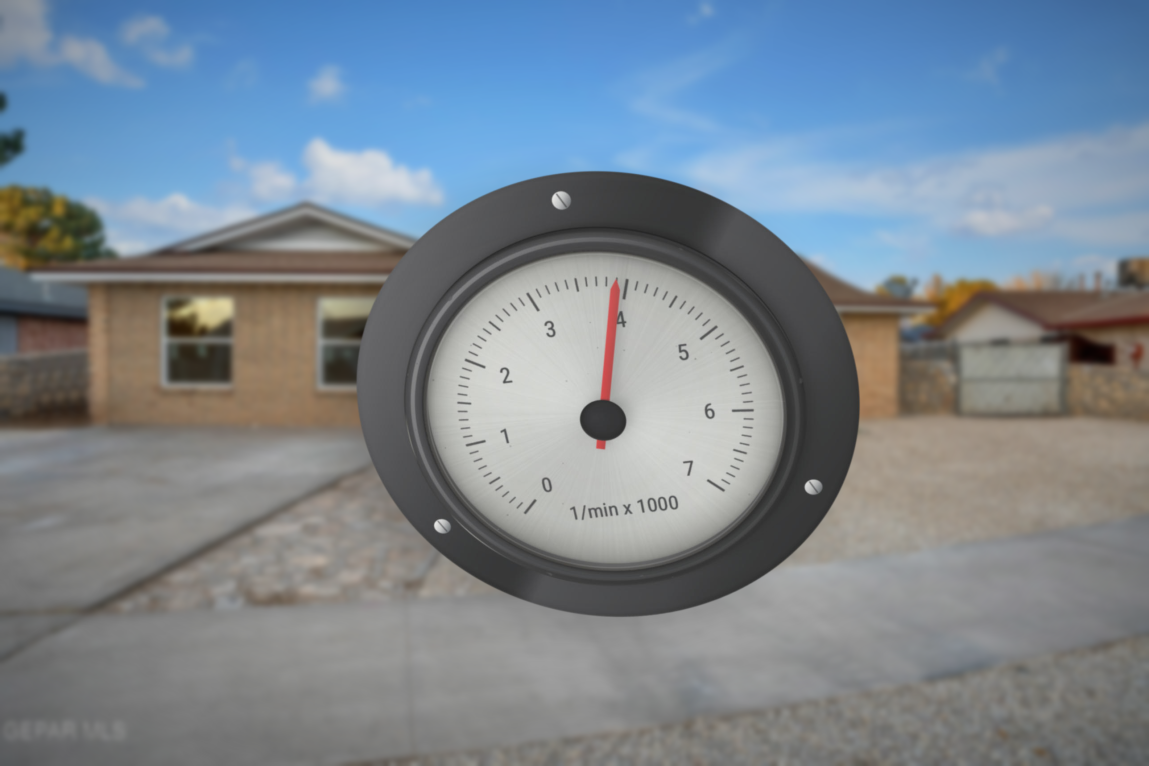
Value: 3900,rpm
